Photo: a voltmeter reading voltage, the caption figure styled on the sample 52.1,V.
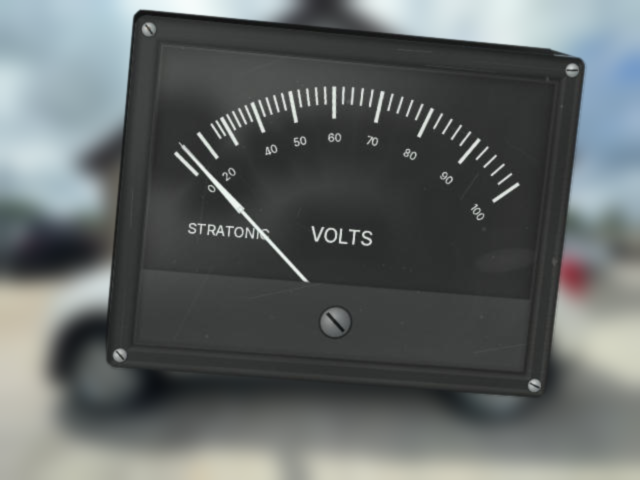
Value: 10,V
